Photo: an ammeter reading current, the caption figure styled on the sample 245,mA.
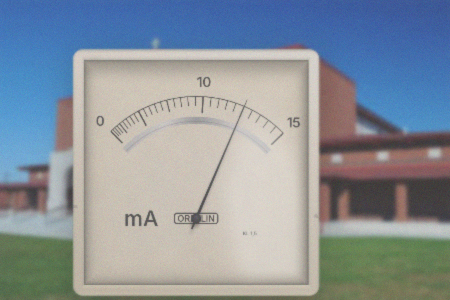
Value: 12.5,mA
